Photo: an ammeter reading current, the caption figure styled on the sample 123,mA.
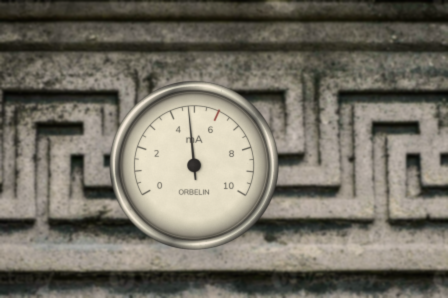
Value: 4.75,mA
